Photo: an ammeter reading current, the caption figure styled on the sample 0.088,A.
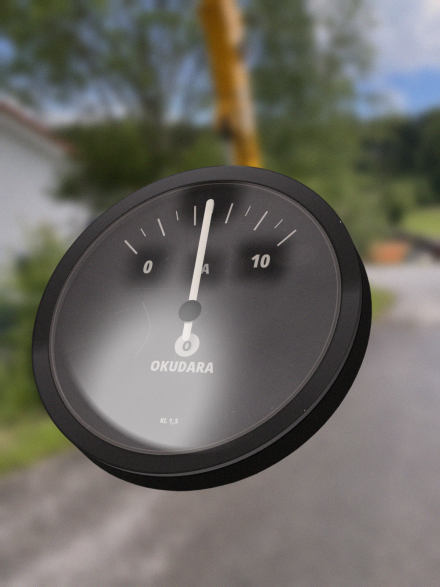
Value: 5,A
